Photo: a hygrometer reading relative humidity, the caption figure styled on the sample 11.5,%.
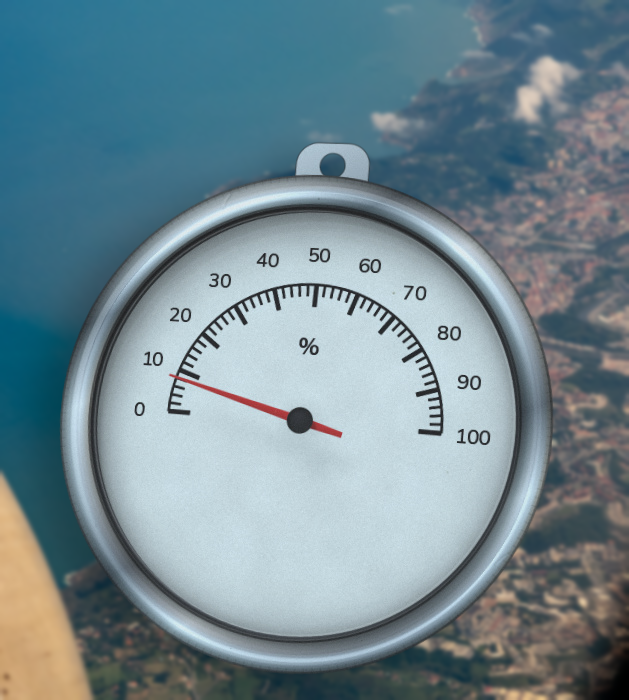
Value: 8,%
